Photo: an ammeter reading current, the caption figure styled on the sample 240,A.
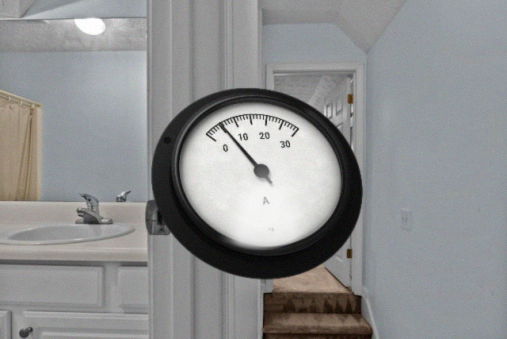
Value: 5,A
